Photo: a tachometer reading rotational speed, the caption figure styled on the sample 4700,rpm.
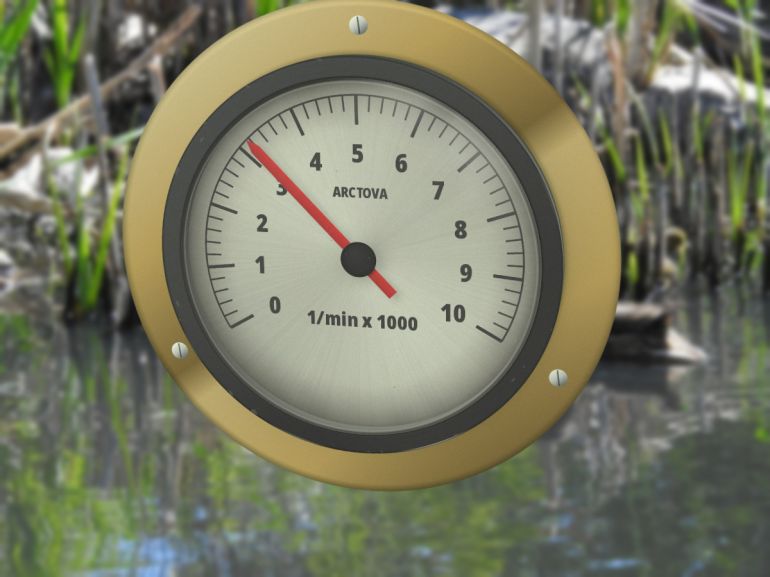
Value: 3200,rpm
